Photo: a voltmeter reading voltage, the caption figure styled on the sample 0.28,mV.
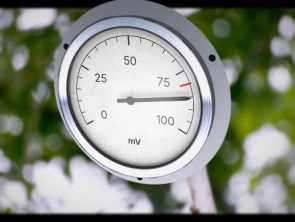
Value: 85,mV
